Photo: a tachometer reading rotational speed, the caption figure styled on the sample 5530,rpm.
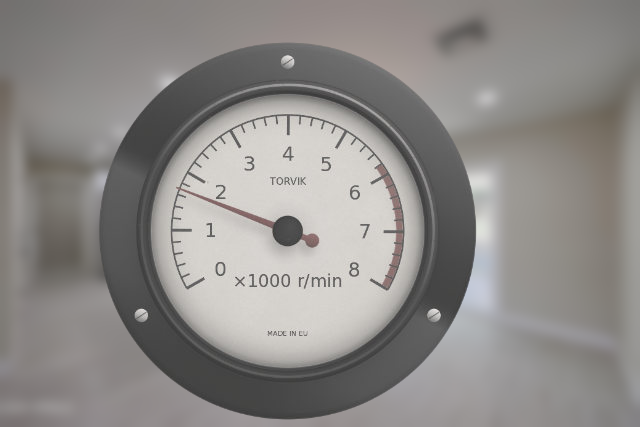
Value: 1700,rpm
